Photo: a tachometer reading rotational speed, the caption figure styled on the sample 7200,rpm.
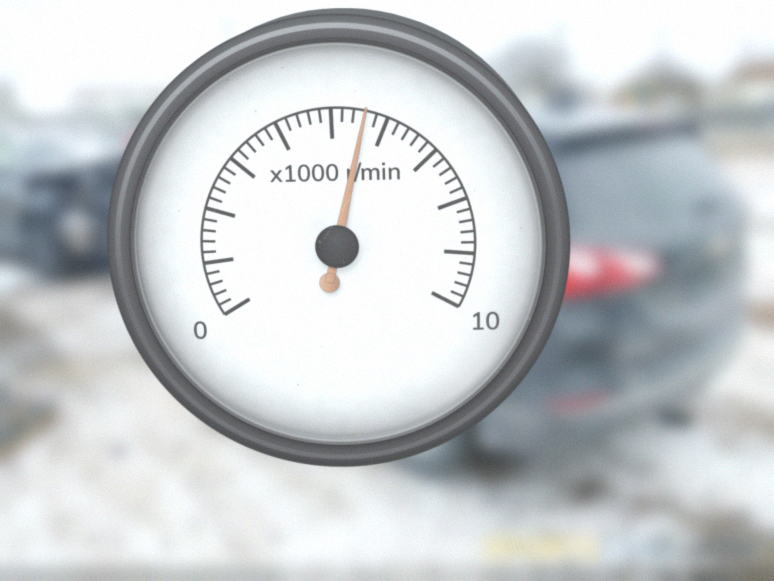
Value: 5600,rpm
